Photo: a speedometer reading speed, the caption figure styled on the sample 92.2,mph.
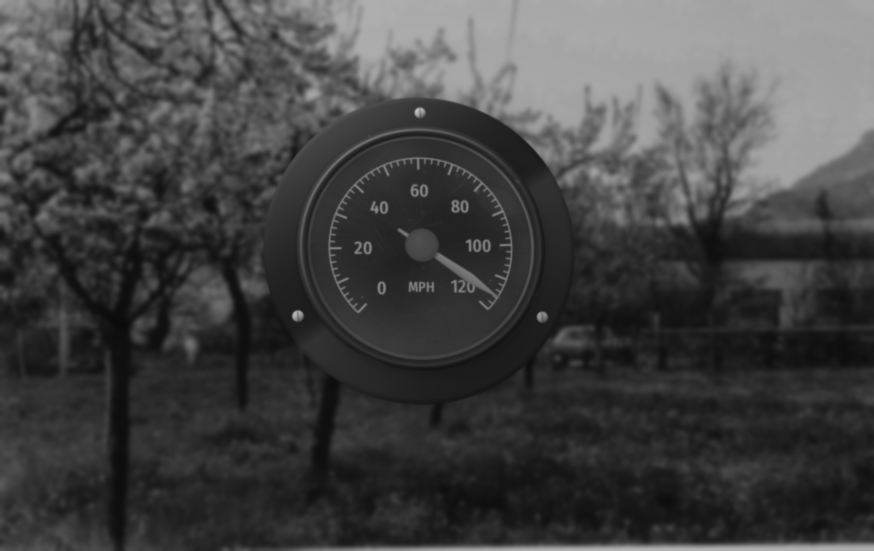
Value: 116,mph
